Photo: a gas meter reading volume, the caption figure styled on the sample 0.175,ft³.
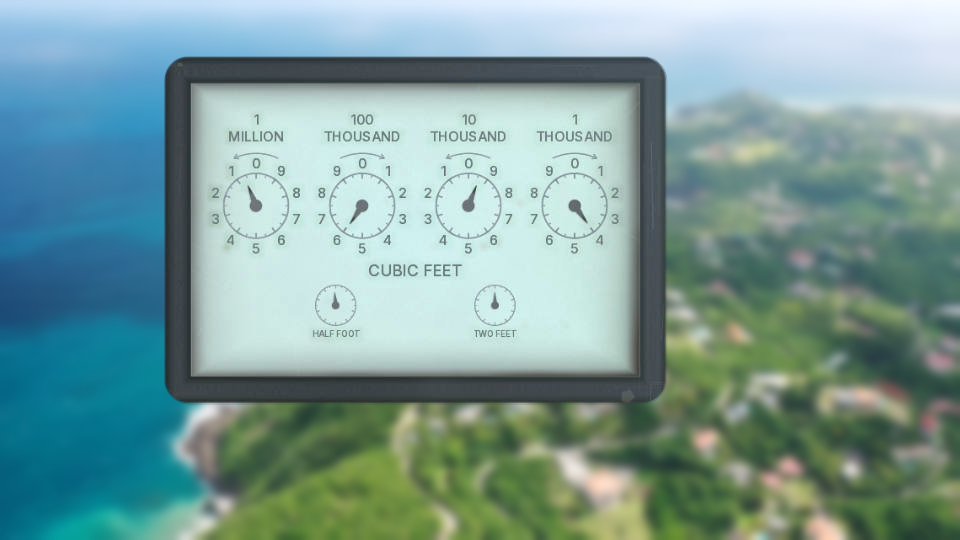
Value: 59400,ft³
